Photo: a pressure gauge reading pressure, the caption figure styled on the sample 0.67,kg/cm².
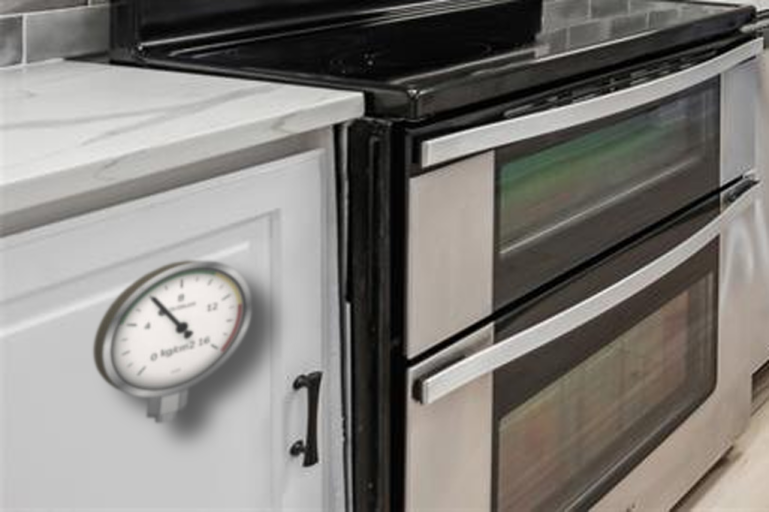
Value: 6,kg/cm²
